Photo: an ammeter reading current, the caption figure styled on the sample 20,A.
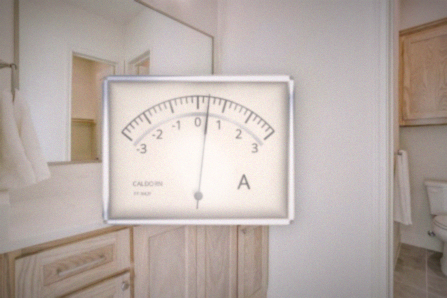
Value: 0.4,A
